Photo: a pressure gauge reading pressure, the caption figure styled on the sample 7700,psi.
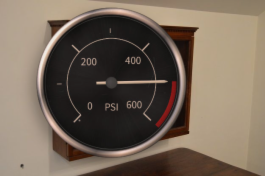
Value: 500,psi
